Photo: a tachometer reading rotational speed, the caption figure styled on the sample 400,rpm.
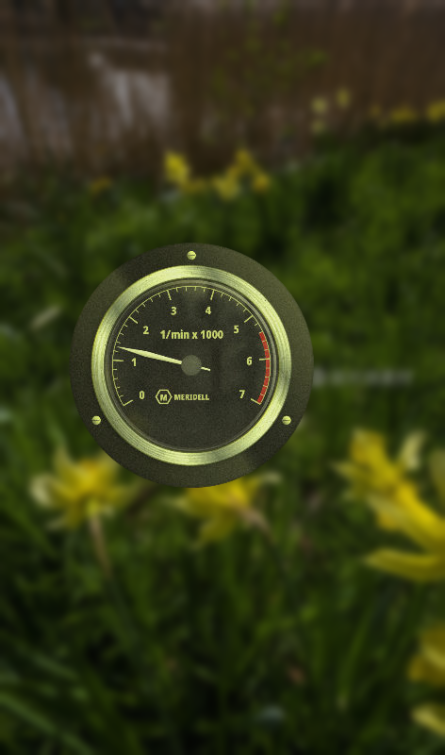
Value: 1300,rpm
